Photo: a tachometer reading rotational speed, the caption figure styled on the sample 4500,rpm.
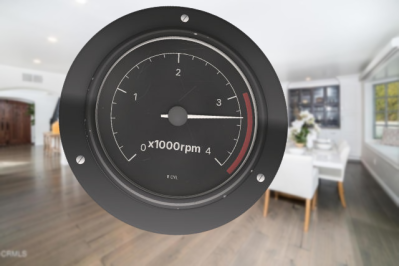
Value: 3300,rpm
